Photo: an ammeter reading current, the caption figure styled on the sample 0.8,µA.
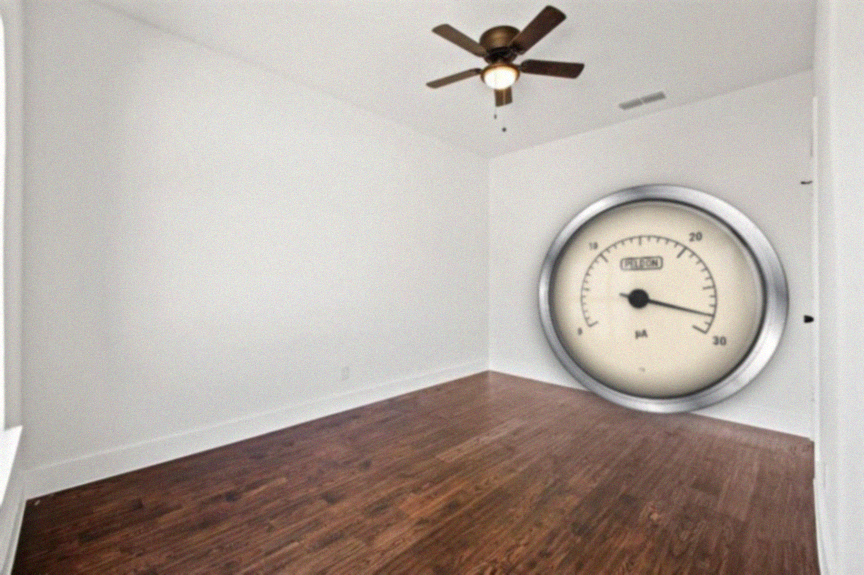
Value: 28,µA
